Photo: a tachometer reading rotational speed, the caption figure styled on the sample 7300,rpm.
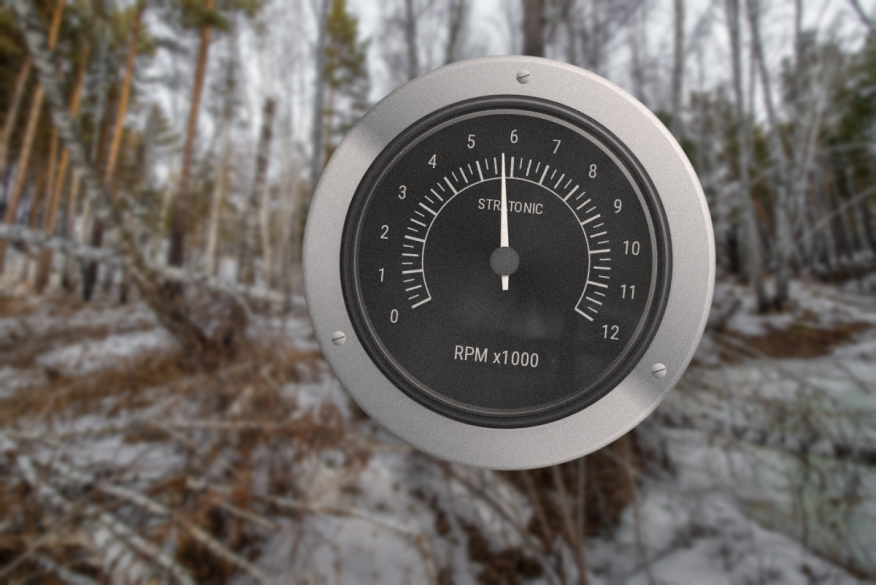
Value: 5750,rpm
